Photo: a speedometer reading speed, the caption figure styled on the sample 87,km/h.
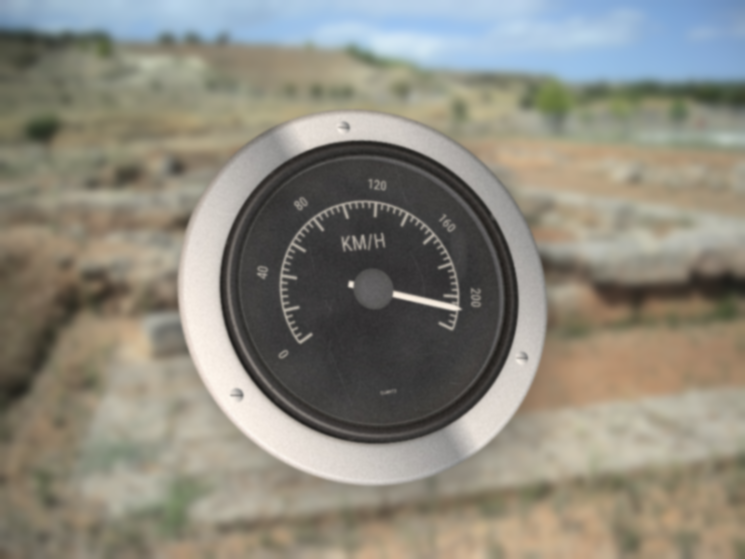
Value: 208,km/h
